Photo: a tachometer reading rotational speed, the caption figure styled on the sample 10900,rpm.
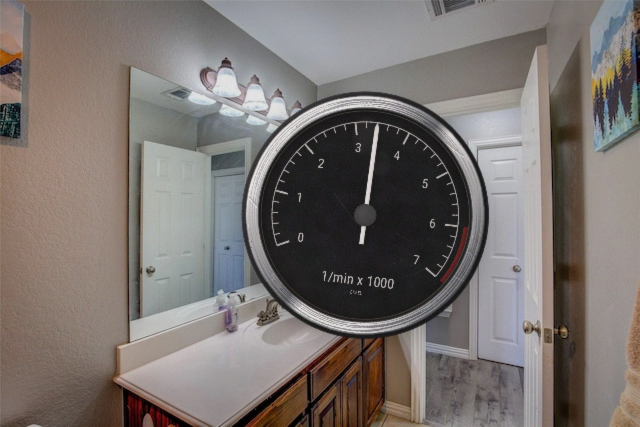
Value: 3400,rpm
